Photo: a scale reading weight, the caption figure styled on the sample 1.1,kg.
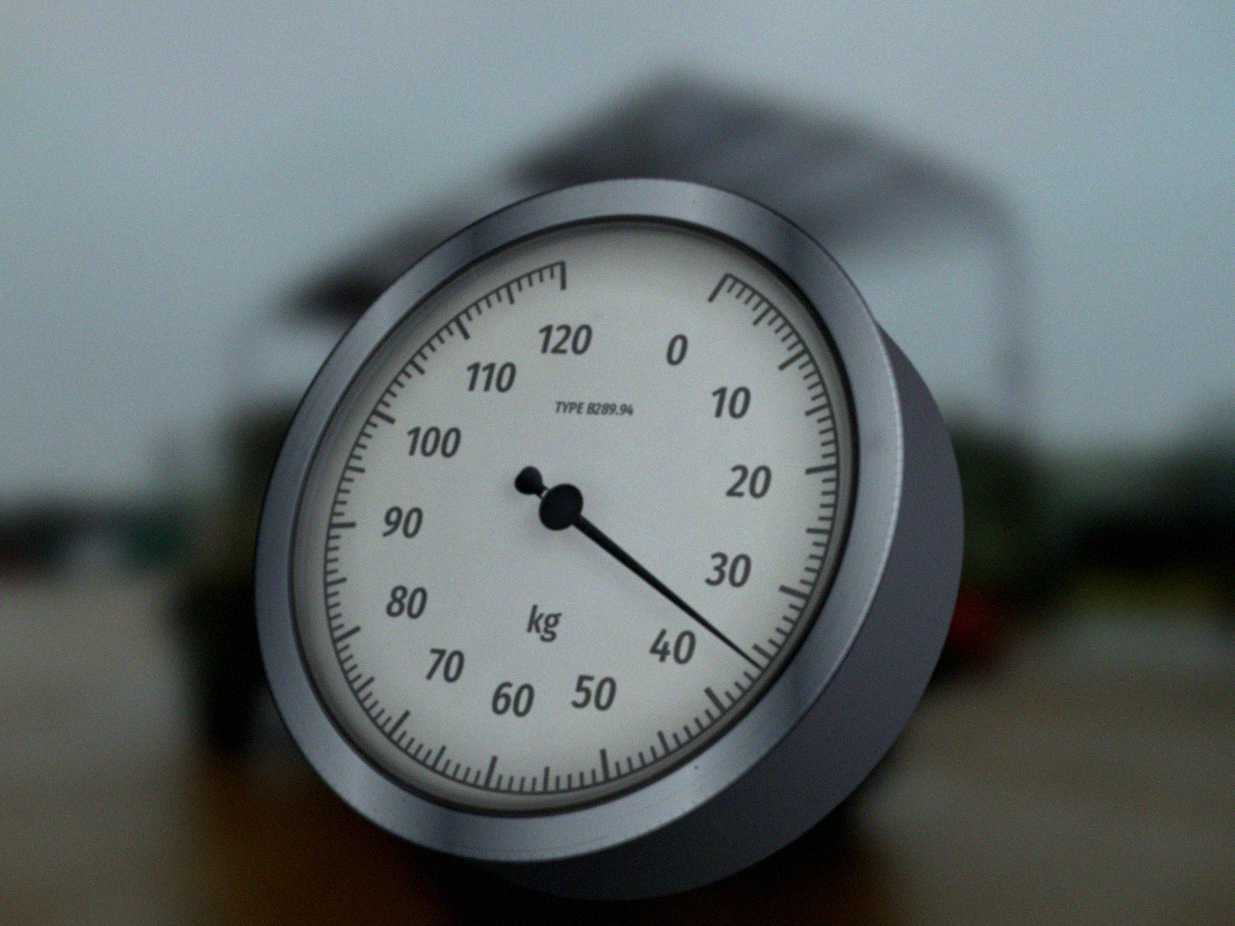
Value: 36,kg
